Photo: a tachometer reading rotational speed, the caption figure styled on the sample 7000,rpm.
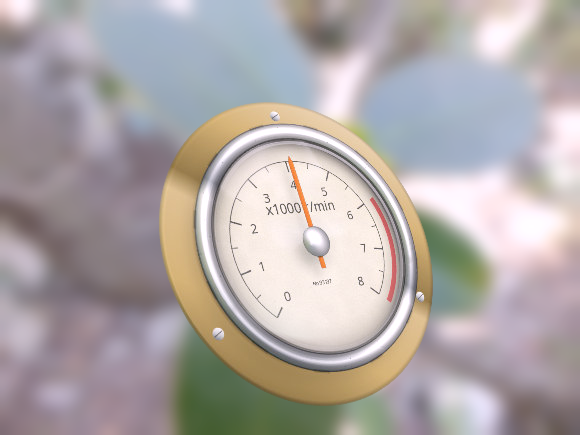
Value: 4000,rpm
